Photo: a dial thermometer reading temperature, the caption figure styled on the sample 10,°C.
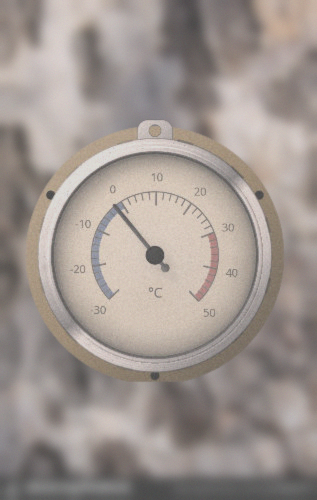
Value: -2,°C
